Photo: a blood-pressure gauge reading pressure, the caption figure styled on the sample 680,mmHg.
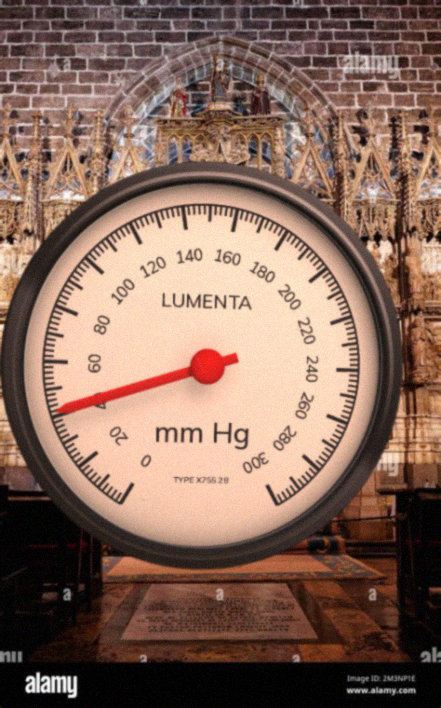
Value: 42,mmHg
